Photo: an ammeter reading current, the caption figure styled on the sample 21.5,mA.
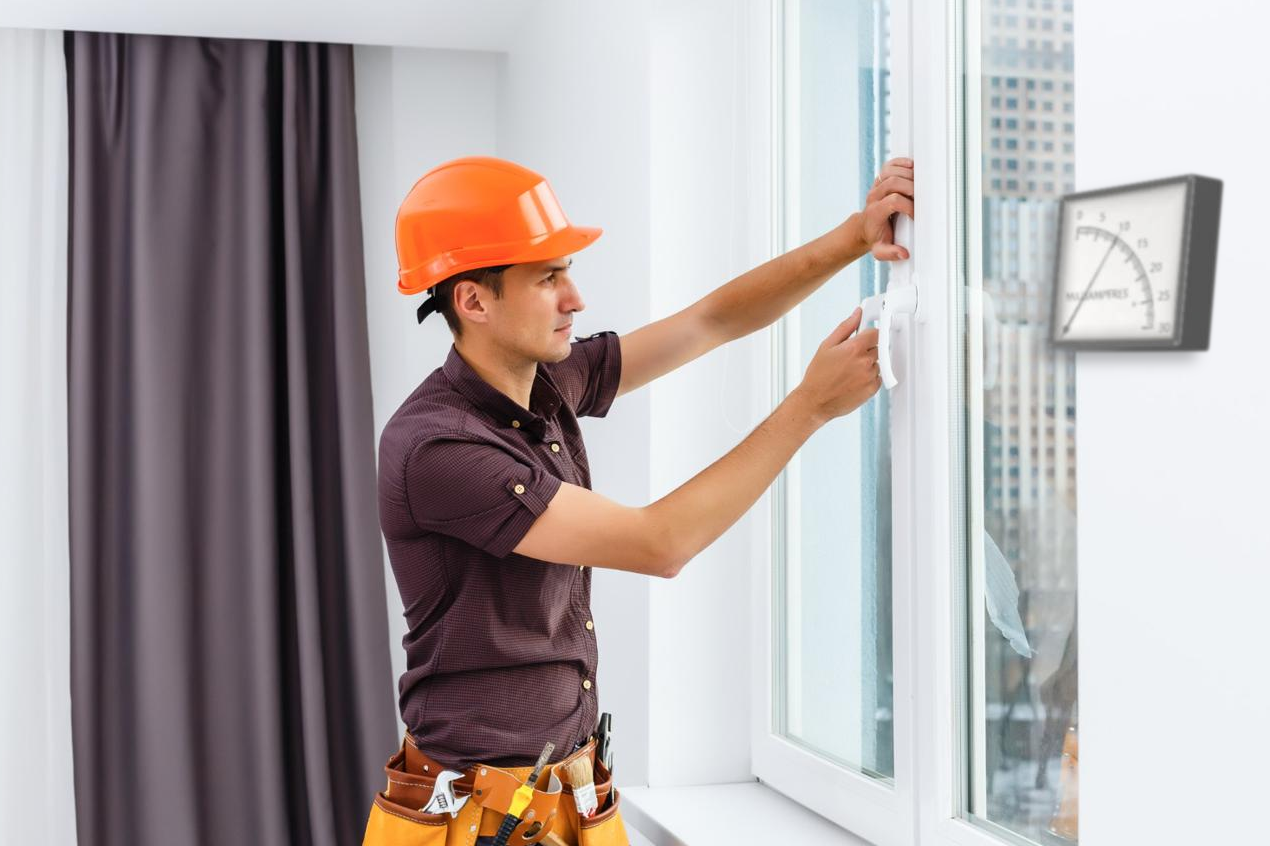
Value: 10,mA
